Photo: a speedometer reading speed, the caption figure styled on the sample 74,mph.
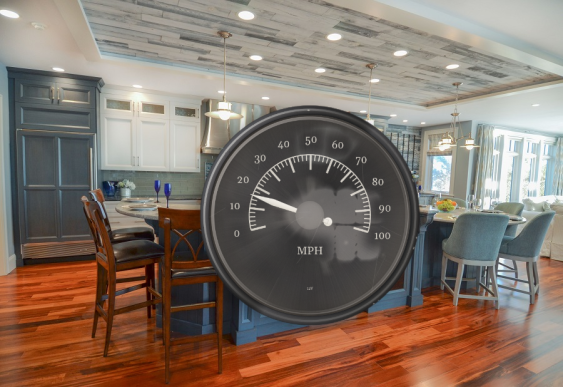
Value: 16,mph
